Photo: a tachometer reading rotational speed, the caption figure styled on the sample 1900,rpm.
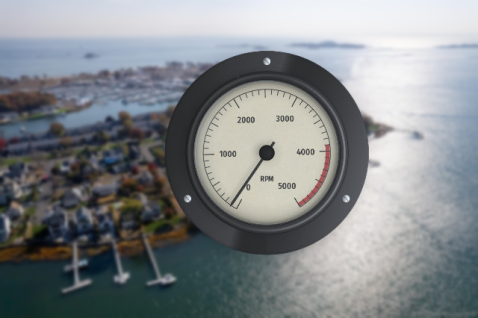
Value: 100,rpm
